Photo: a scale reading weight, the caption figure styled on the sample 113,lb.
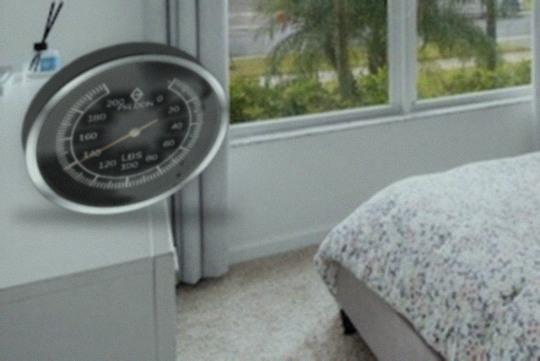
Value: 140,lb
